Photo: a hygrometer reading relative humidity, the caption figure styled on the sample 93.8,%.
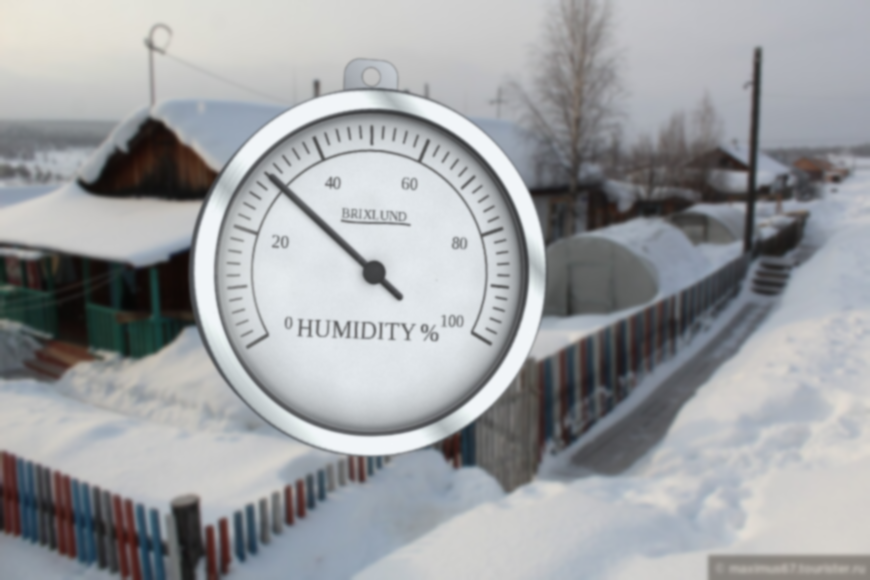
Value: 30,%
